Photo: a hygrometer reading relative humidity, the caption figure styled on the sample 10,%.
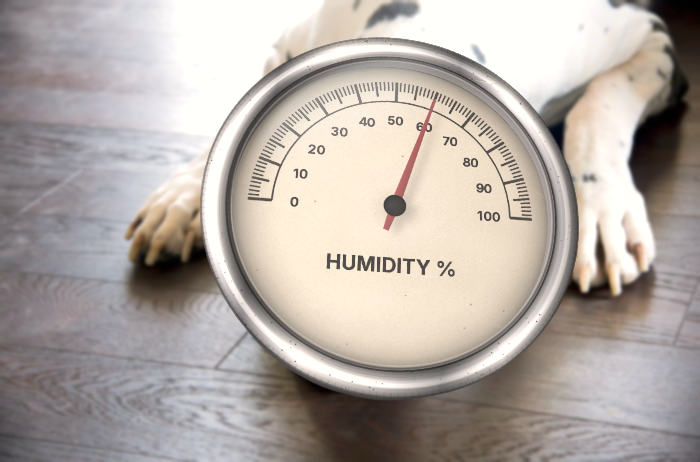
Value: 60,%
